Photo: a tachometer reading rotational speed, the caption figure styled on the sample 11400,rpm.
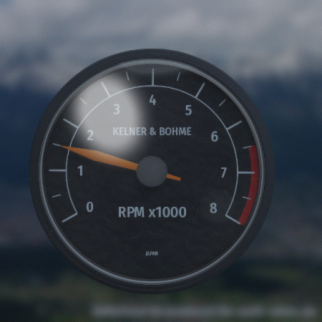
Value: 1500,rpm
